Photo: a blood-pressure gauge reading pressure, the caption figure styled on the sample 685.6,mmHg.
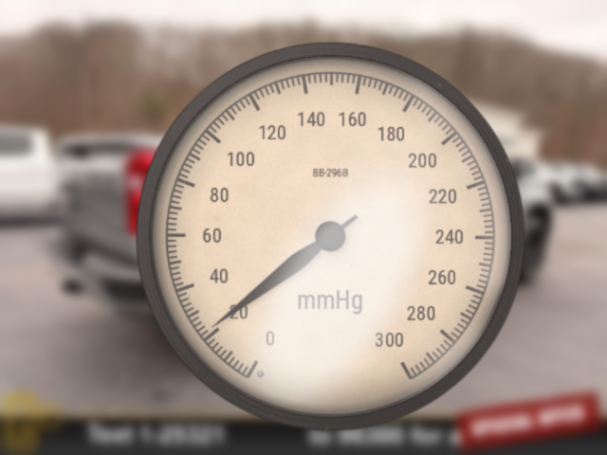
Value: 22,mmHg
